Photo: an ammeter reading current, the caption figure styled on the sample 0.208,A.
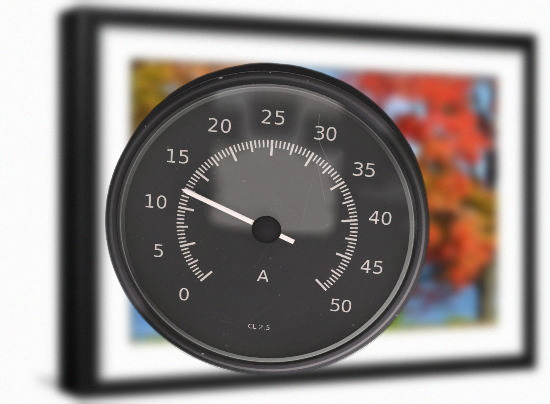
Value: 12.5,A
